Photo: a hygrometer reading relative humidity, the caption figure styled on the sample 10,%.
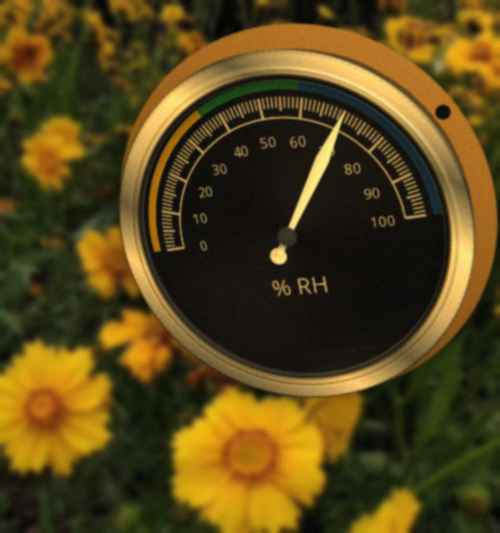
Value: 70,%
